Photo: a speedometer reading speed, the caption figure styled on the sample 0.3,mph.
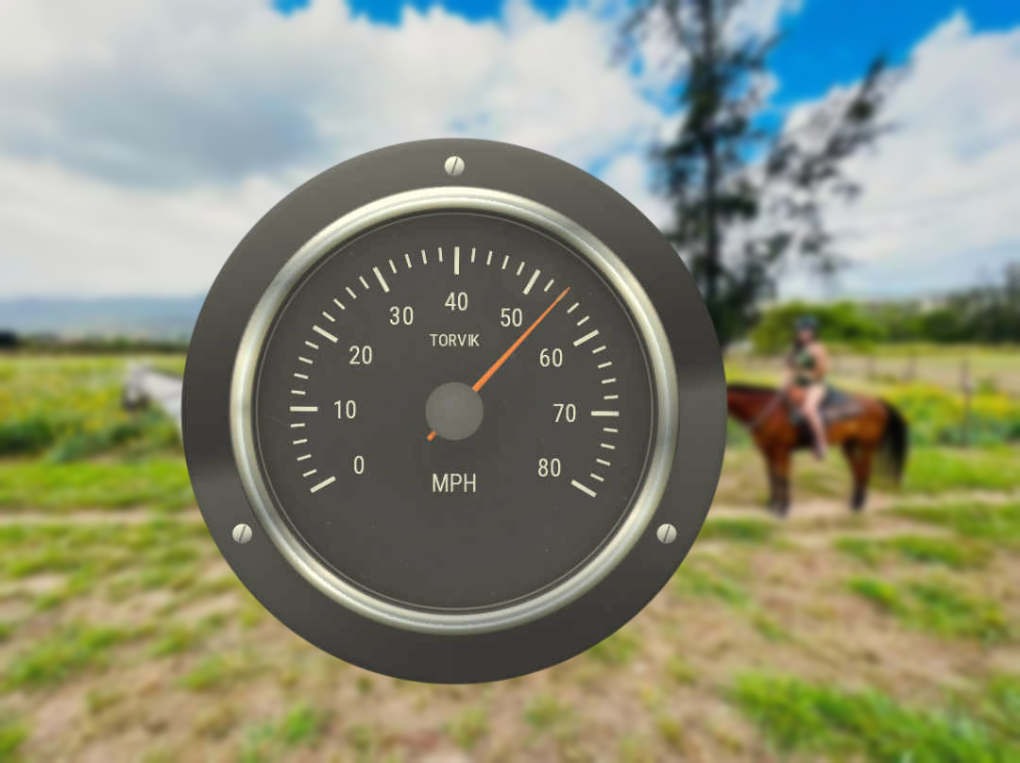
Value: 54,mph
